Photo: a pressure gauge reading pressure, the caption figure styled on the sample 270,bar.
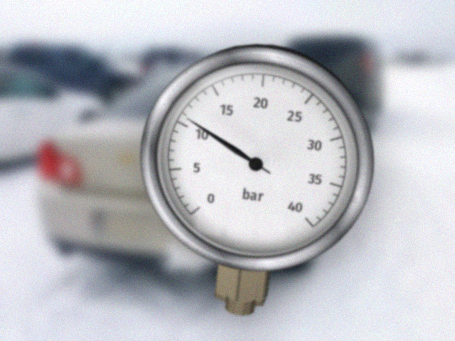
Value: 11,bar
